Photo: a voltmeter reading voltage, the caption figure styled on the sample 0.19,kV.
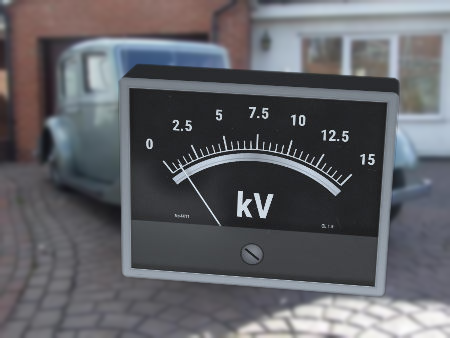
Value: 1,kV
